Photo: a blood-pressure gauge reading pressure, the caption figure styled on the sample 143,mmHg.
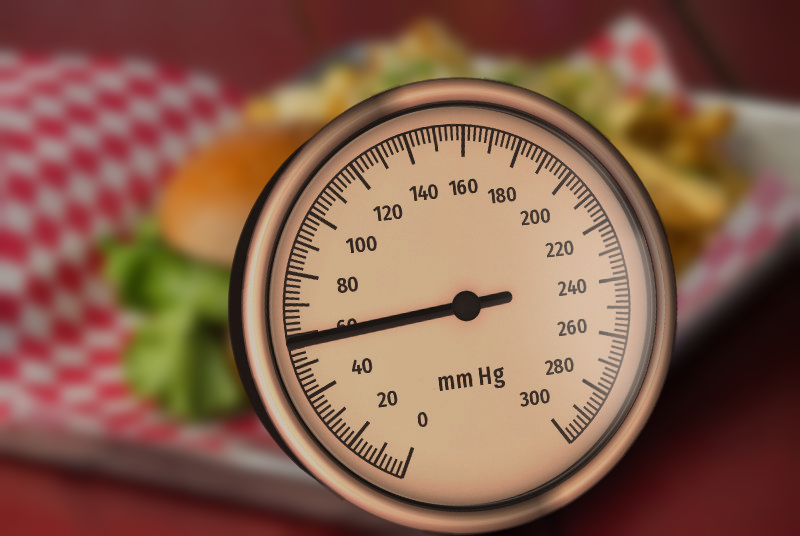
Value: 58,mmHg
